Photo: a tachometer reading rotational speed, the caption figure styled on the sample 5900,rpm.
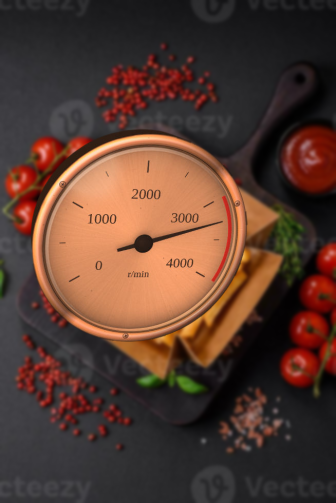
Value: 3250,rpm
